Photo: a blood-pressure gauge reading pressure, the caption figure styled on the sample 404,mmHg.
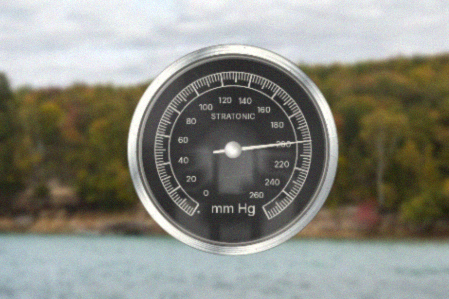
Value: 200,mmHg
